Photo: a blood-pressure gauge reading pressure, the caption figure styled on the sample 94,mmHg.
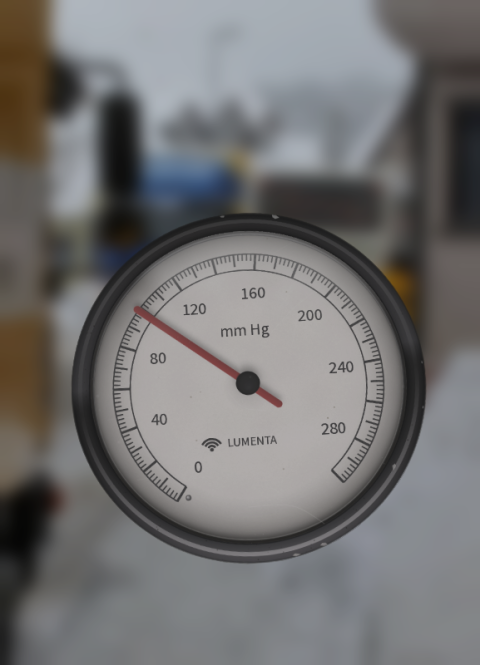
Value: 98,mmHg
